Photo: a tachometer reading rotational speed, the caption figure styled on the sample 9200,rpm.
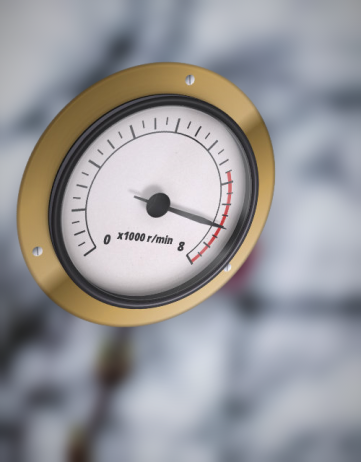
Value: 7000,rpm
